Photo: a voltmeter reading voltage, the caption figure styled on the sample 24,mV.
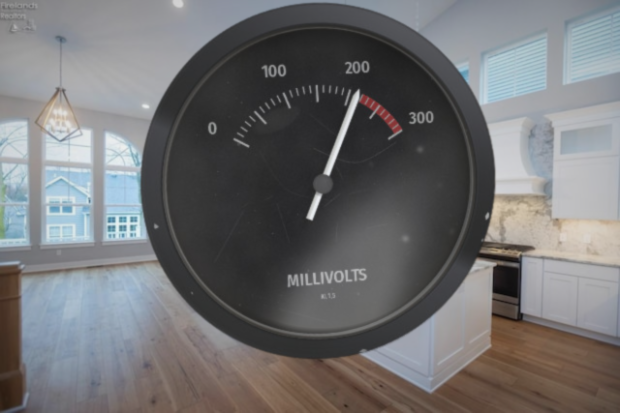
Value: 210,mV
